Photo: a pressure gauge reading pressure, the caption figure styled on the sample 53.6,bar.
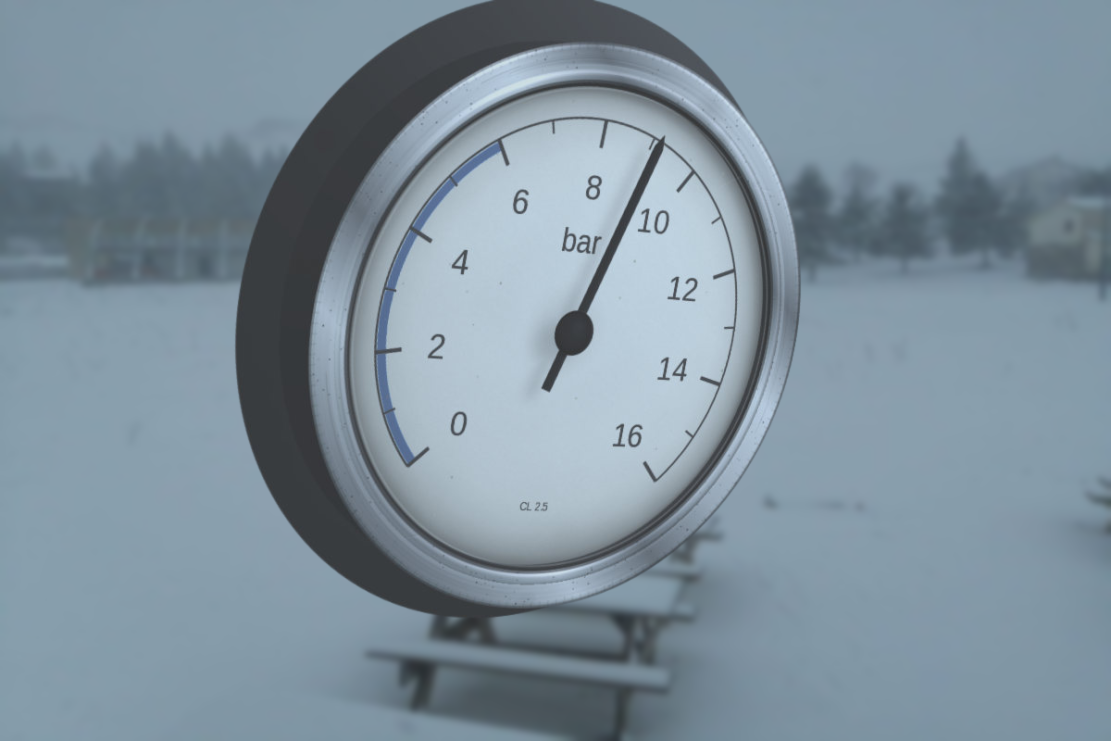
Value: 9,bar
